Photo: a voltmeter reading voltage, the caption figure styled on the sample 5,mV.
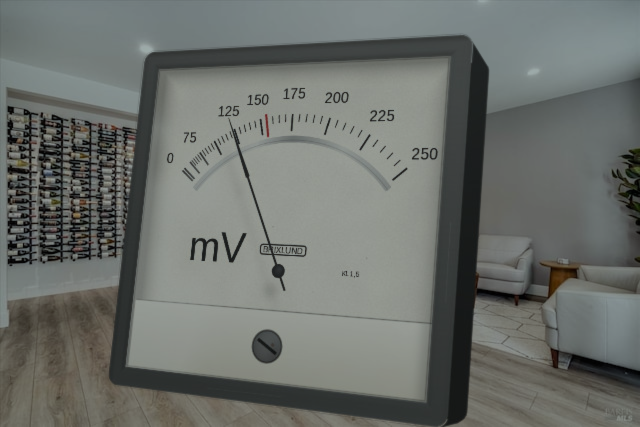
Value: 125,mV
